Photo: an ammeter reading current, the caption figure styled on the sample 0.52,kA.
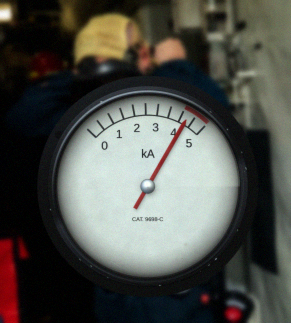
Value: 4.25,kA
